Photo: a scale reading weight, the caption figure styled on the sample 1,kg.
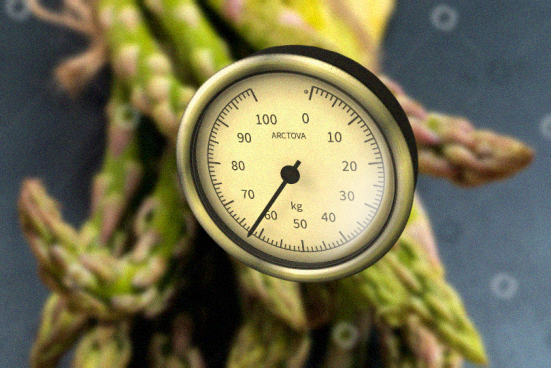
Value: 62,kg
